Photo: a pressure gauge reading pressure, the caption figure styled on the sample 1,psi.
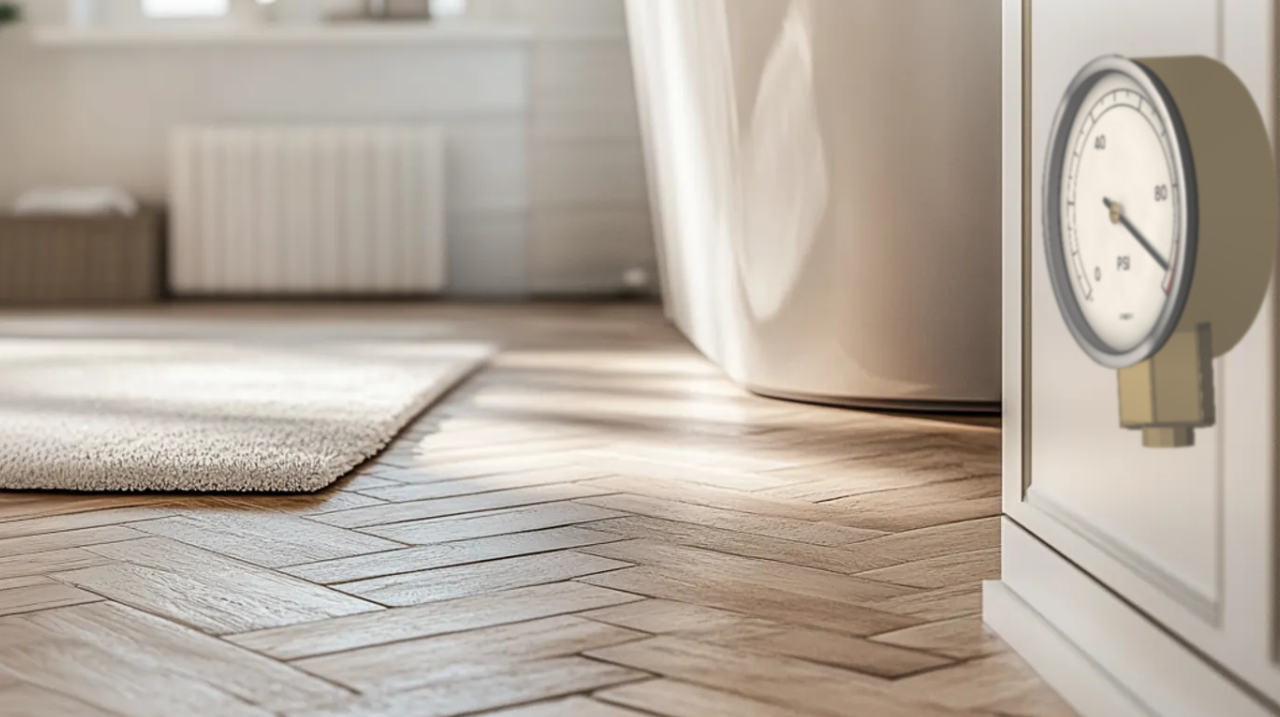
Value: 95,psi
